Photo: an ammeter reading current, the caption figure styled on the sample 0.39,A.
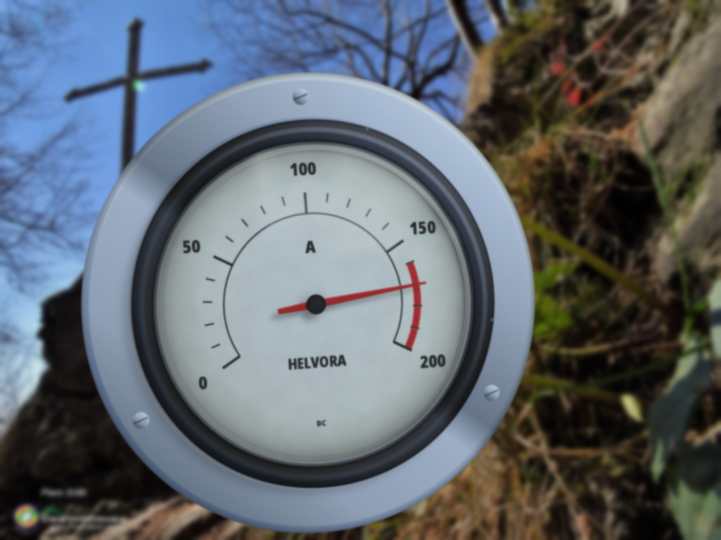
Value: 170,A
